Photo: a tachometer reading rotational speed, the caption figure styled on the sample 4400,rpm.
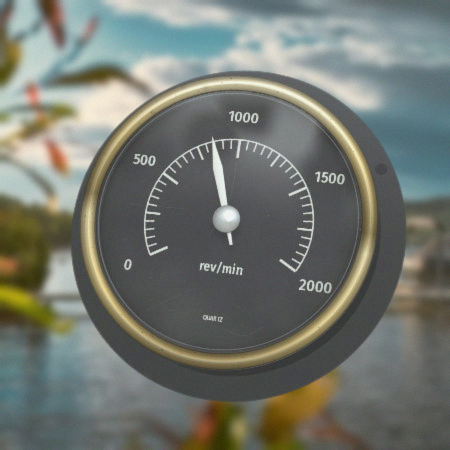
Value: 850,rpm
